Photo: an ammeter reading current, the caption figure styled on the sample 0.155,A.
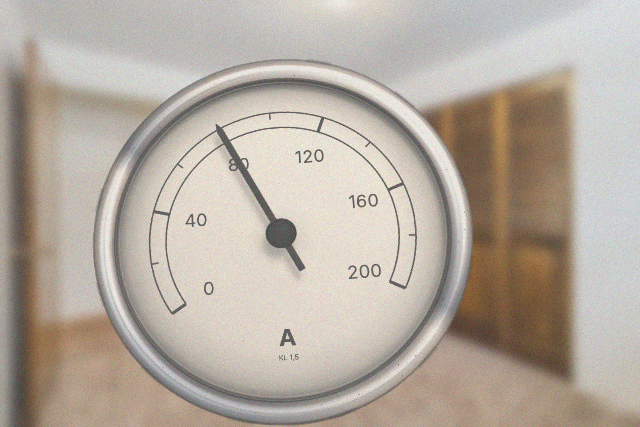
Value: 80,A
